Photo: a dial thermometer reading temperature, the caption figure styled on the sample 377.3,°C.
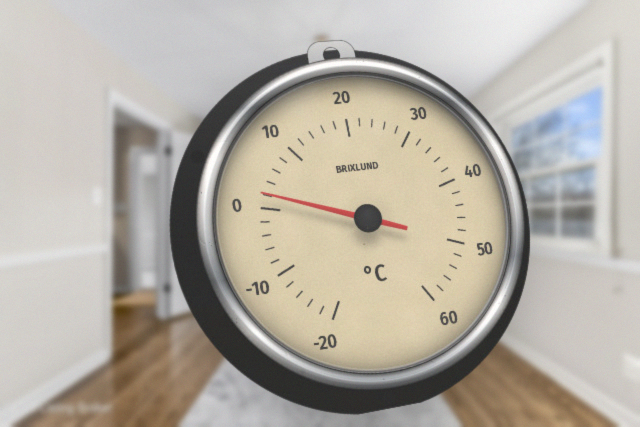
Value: 2,°C
